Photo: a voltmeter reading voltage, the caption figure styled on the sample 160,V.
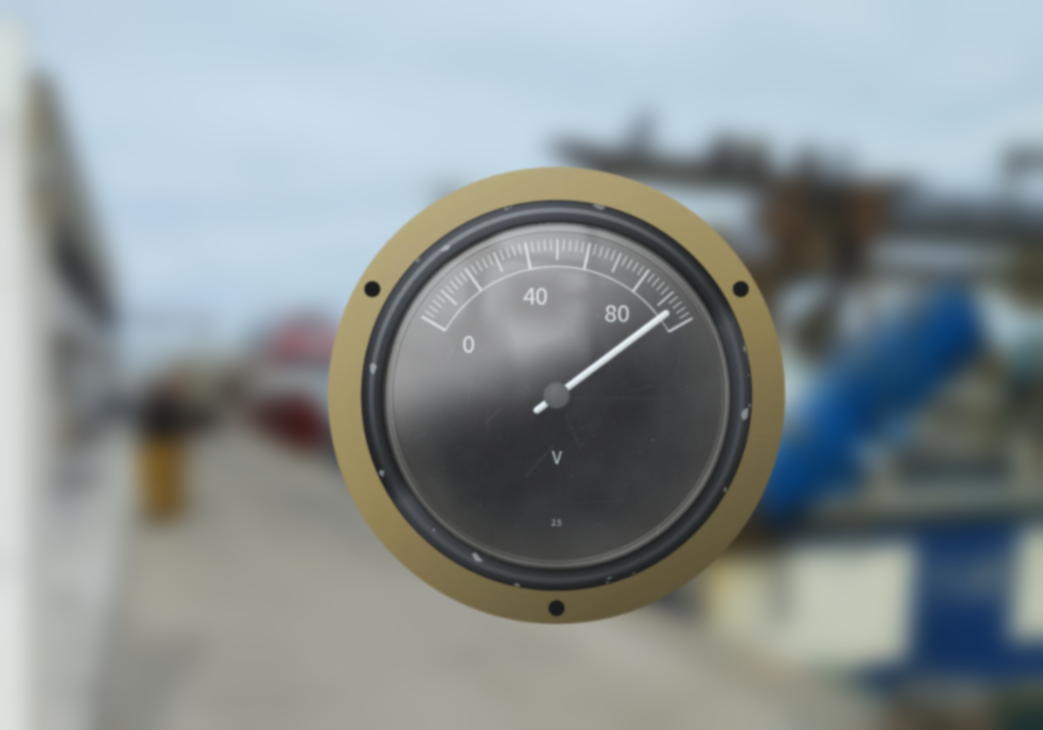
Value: 94,V
